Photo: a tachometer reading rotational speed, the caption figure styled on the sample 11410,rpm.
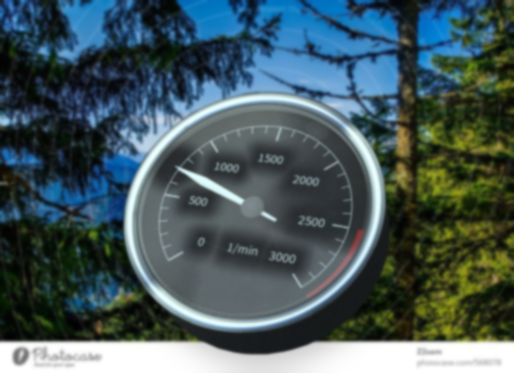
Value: 700,rpm
